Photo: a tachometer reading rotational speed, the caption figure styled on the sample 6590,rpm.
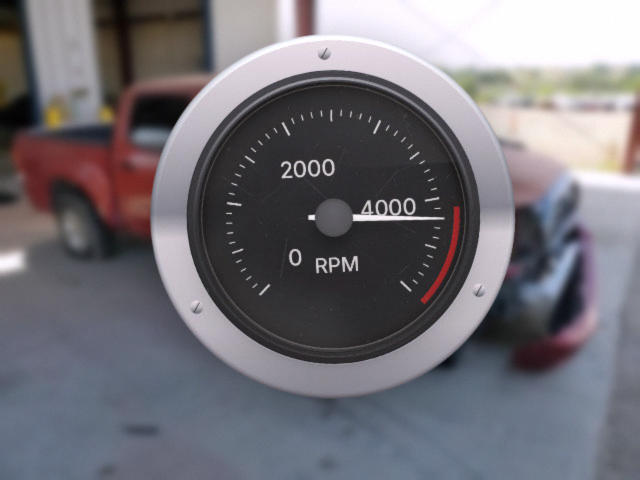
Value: 4200,rpm
